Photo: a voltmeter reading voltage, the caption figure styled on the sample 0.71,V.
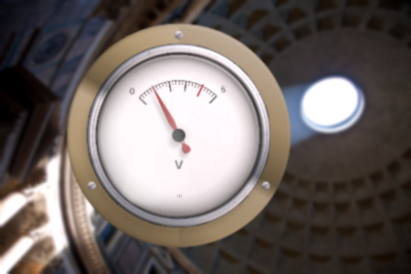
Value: 1,V
